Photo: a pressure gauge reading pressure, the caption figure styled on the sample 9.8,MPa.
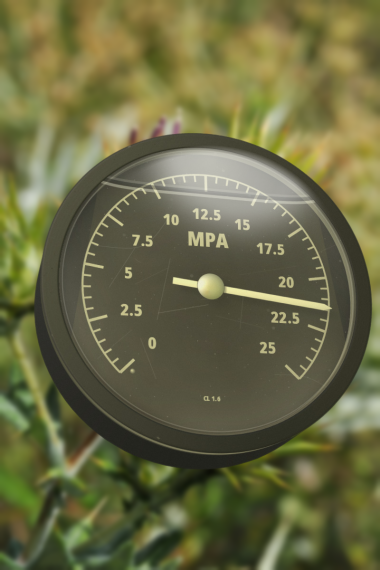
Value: 21.5,MPa
